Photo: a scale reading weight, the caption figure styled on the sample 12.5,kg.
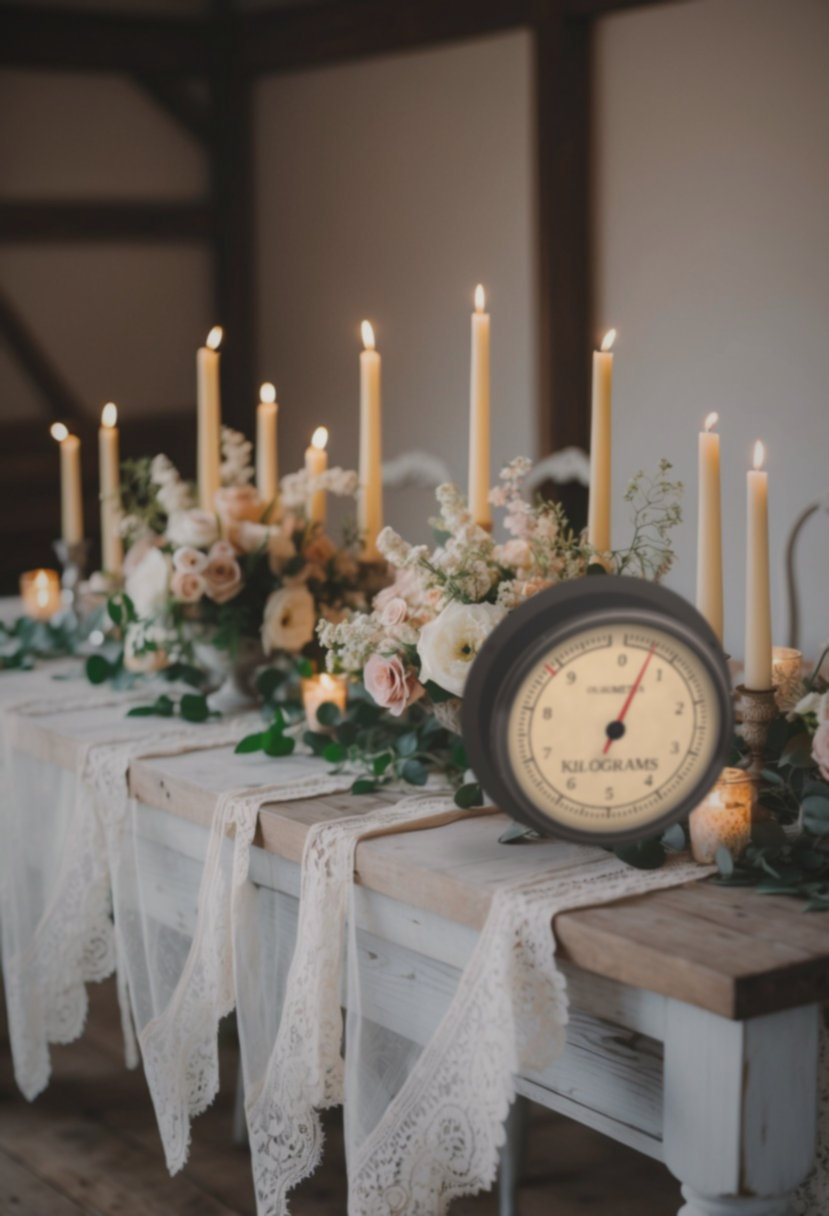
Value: 0.5,kg
